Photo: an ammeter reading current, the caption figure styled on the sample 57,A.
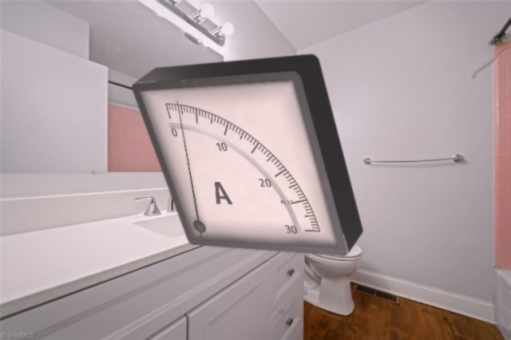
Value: 2.5,A
